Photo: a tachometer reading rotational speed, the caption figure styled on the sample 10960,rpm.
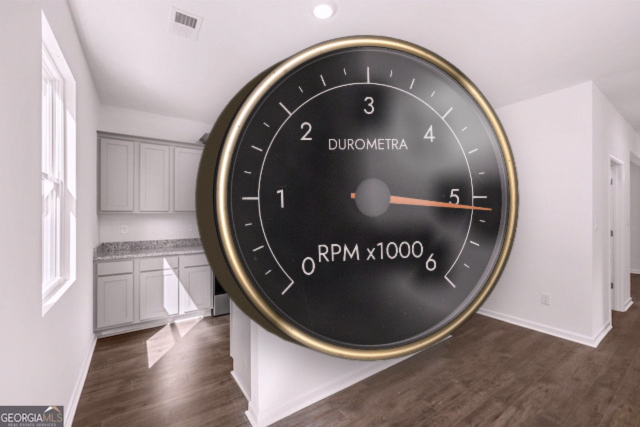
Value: 5125,rpm
